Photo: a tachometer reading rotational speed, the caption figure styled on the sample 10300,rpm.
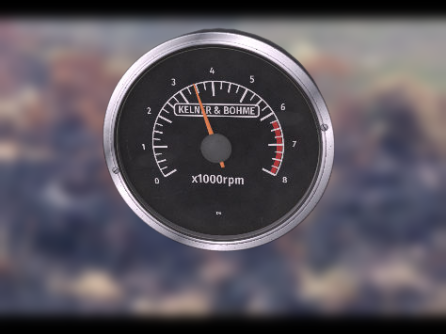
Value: 3500,rpm
